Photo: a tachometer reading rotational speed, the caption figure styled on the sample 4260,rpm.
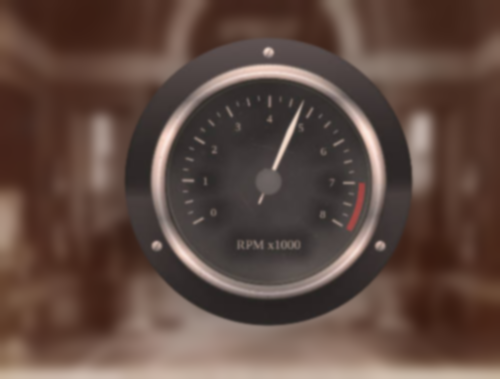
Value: 4750,rpm
